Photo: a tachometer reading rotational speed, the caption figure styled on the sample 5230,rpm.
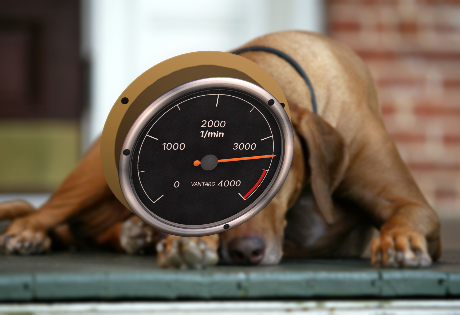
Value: 3250,rpm
